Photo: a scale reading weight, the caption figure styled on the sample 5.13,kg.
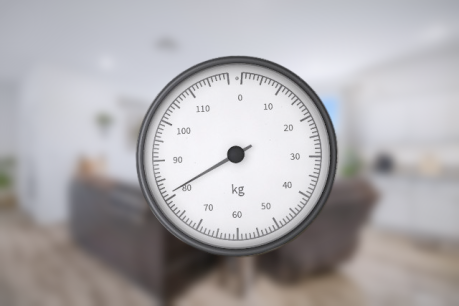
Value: 81,kg
